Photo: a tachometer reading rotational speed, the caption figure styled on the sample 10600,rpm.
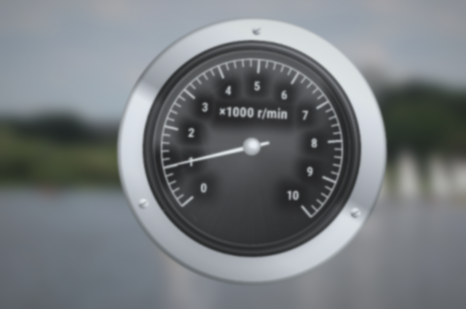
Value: 1000,rpm
